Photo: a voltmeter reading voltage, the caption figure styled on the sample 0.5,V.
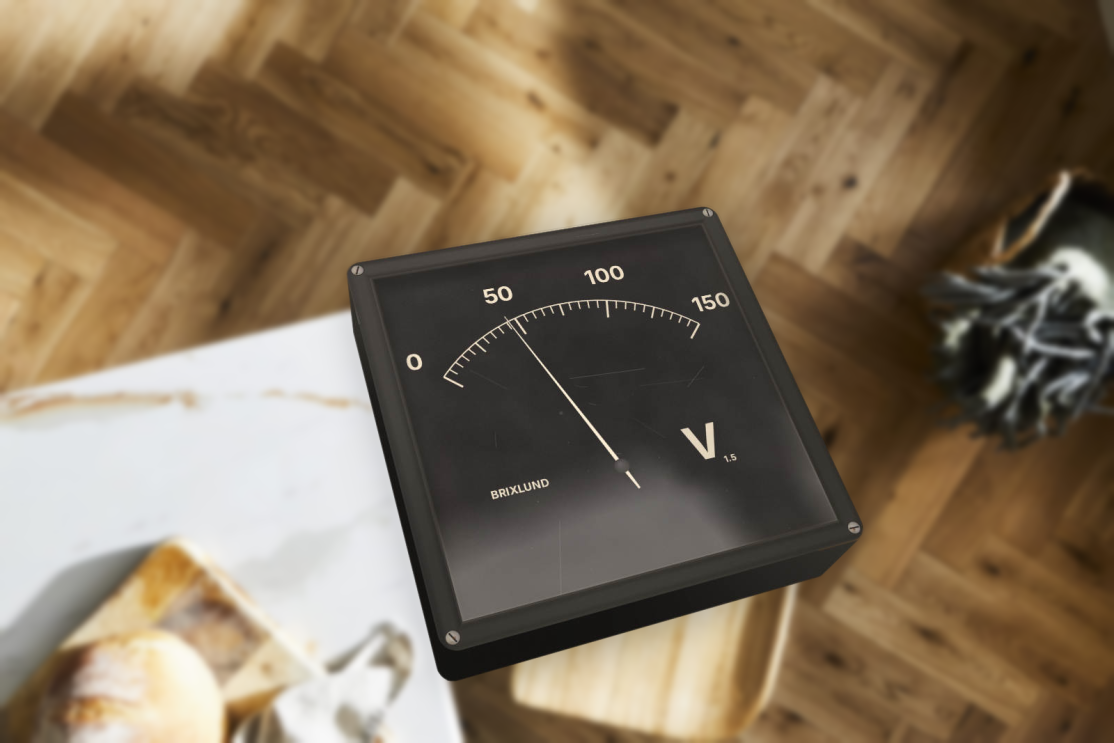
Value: 45,V
